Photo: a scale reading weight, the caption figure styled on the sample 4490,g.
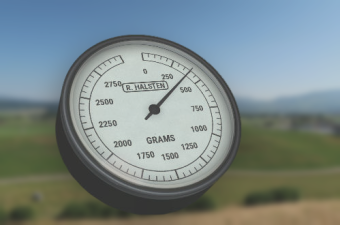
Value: 400,g
